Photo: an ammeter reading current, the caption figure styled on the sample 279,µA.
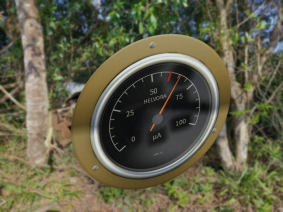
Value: 65,µA
